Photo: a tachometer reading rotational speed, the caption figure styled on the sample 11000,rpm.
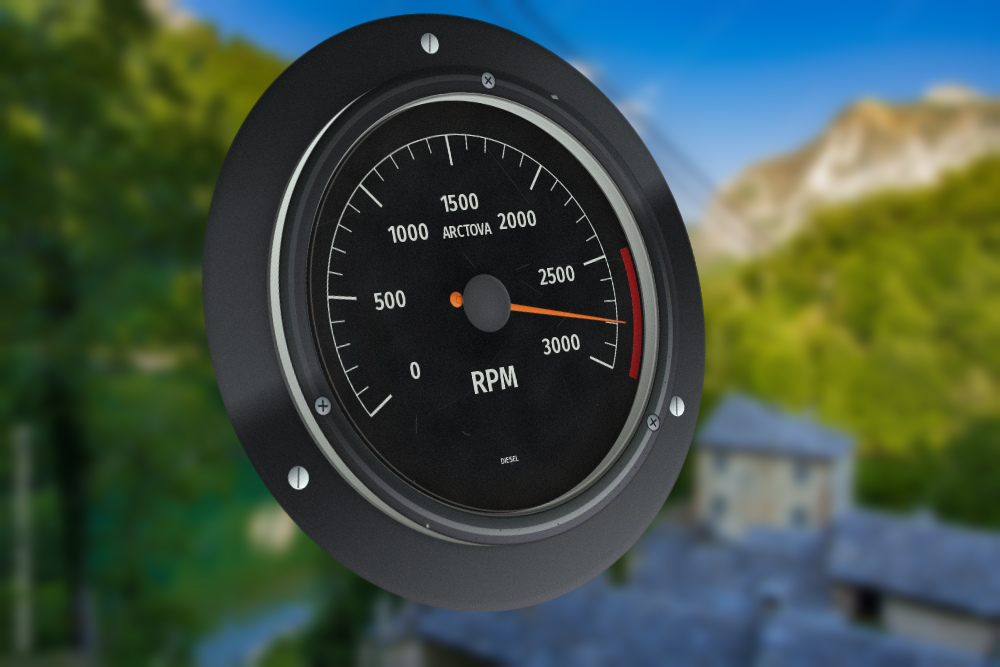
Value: 2800,rpm
